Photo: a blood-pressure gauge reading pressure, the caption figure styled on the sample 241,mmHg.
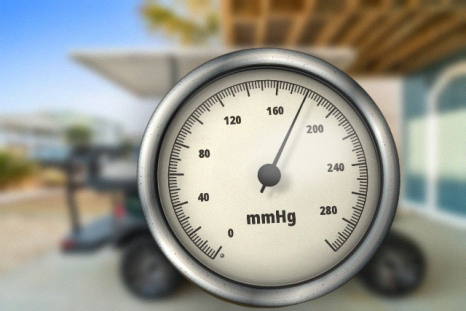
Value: 180,mmHg
